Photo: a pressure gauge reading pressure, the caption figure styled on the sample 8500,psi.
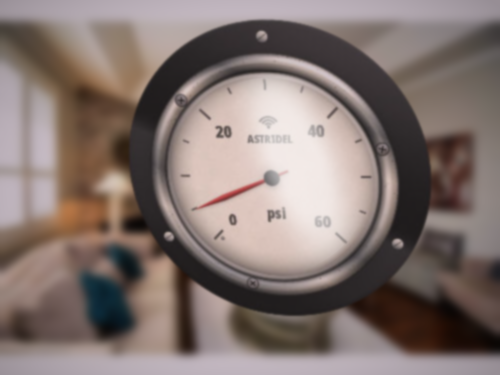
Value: 5,psi
